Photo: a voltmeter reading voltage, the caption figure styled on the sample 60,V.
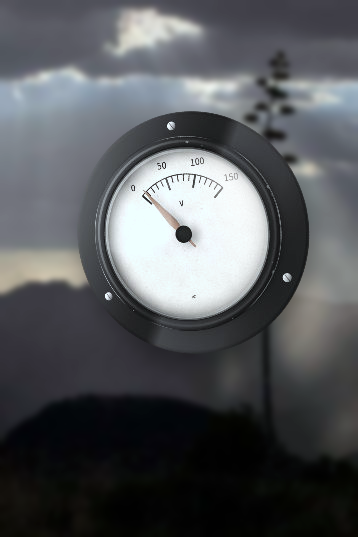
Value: 10,V
